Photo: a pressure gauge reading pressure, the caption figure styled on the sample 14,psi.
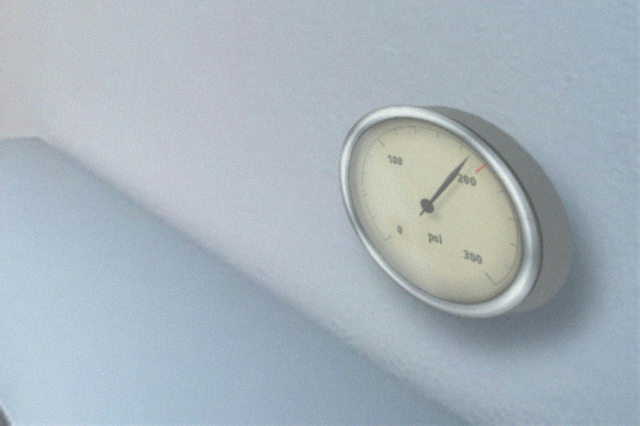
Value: 190,psi
